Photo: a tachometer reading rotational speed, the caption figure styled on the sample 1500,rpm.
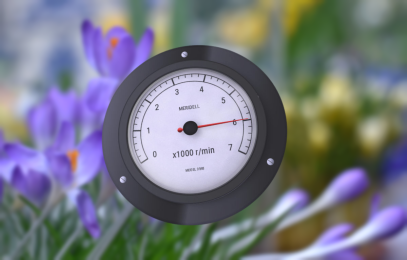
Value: 6000,rpm
